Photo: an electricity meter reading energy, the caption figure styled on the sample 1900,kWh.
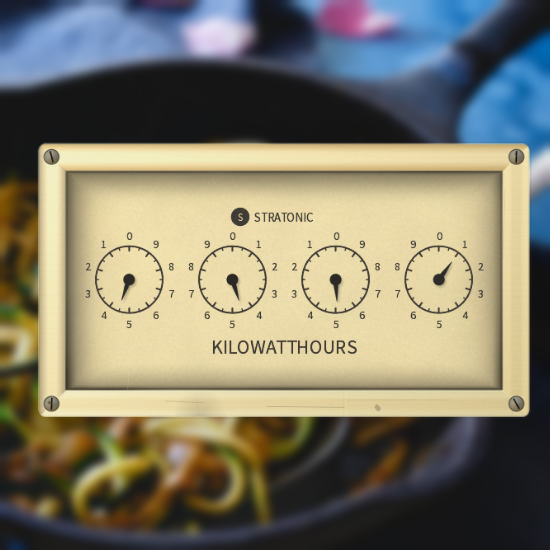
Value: 4451,kWh
